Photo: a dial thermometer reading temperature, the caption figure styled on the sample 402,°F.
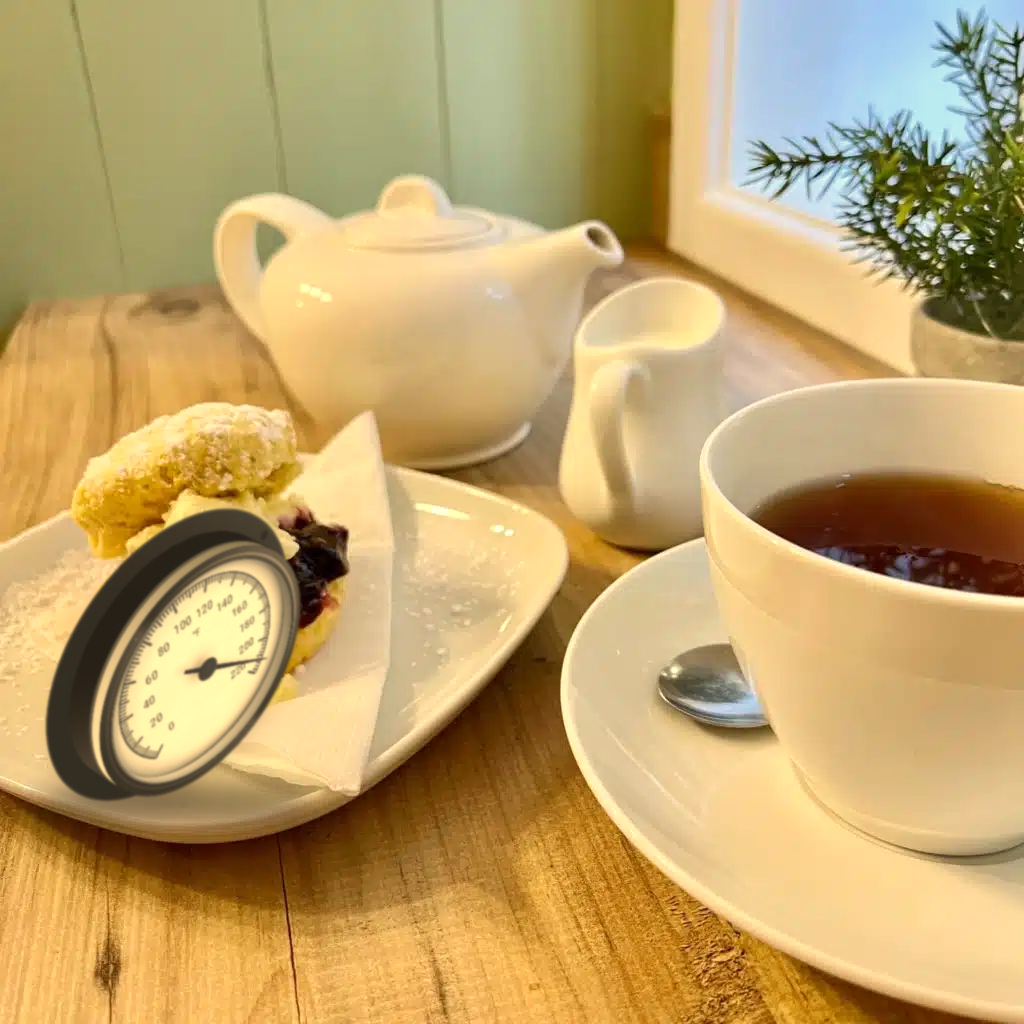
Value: 210,°F
